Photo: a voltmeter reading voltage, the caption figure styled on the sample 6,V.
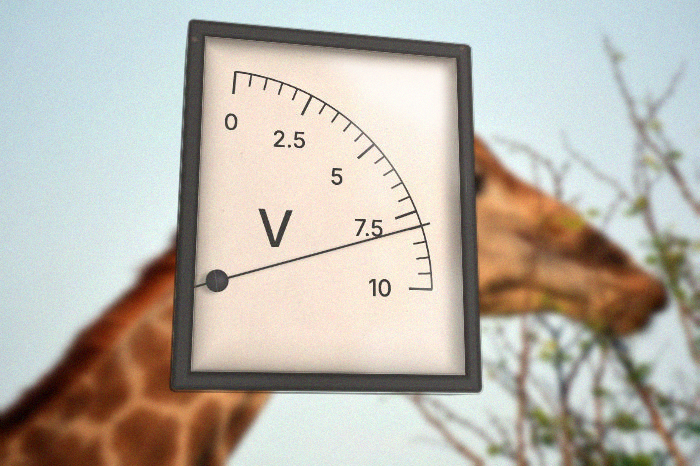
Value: 8,V
